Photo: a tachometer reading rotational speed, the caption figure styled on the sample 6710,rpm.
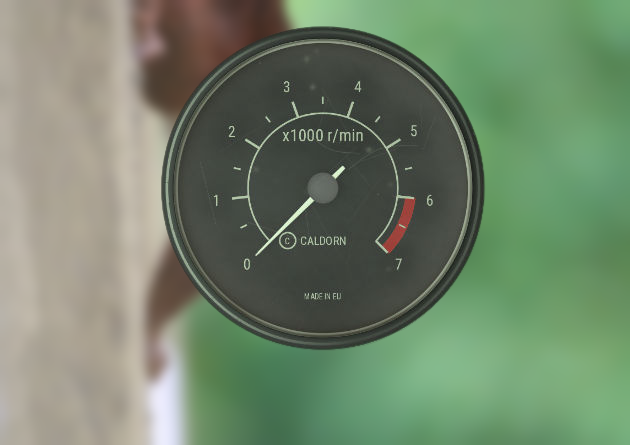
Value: 0,rpm
